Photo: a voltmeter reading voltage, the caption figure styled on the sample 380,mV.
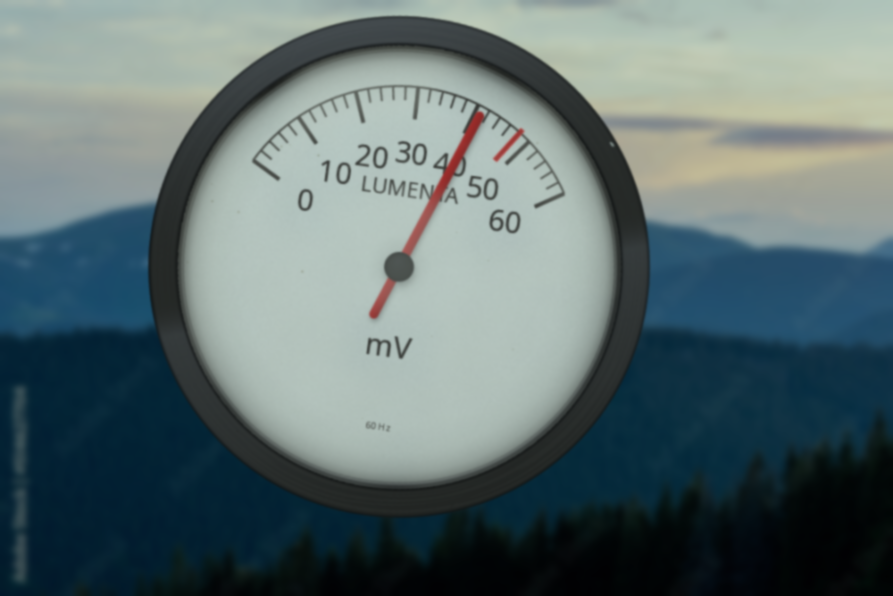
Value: 41,mV
